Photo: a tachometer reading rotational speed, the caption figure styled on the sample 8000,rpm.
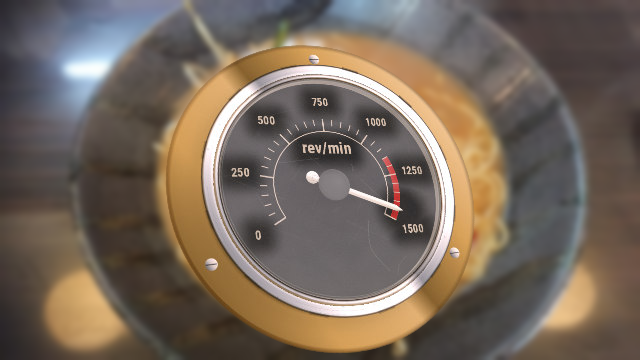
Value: 1450,rpm
